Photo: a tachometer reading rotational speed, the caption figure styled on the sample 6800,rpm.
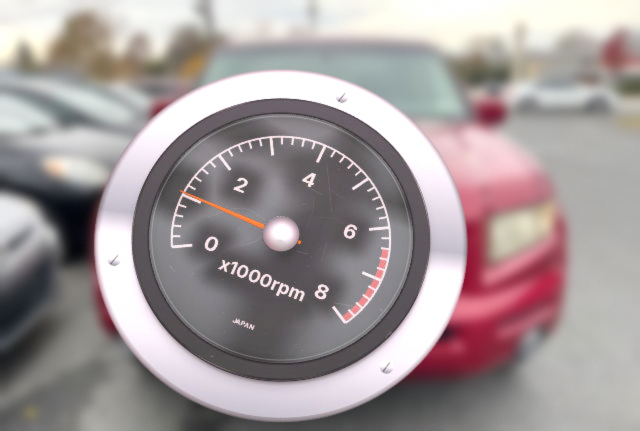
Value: 1000,rpm
